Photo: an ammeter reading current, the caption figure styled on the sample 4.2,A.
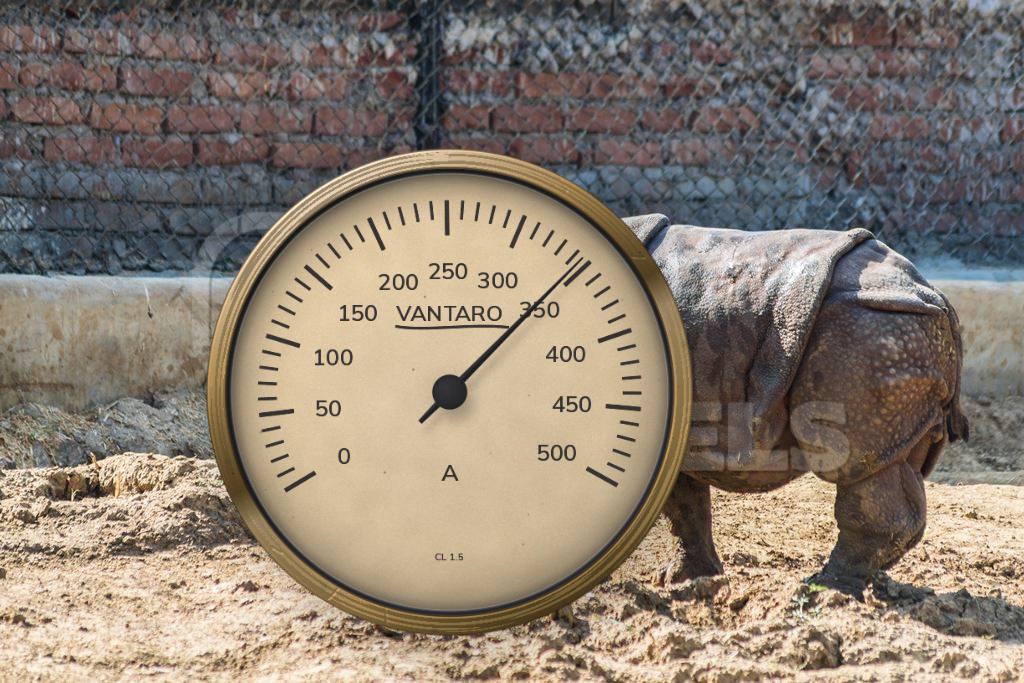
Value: 345,A
